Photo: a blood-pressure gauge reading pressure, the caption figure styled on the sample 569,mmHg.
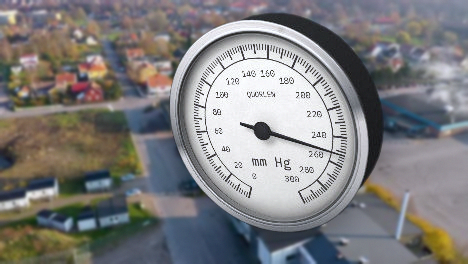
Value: 250,mmHg
